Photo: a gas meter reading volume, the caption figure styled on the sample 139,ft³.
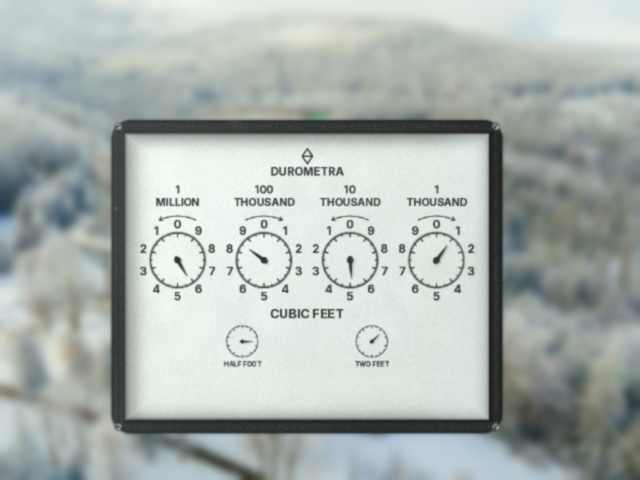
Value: 585100,ft³
